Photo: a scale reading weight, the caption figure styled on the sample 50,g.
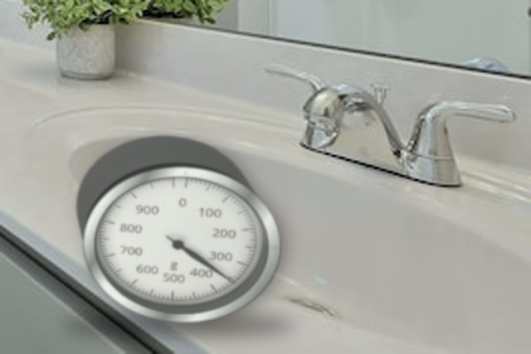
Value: 350,g
